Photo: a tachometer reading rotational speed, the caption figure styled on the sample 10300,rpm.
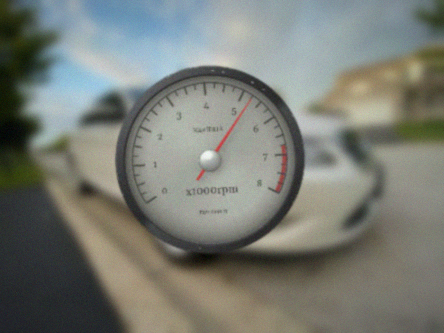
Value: 5250,rpm
